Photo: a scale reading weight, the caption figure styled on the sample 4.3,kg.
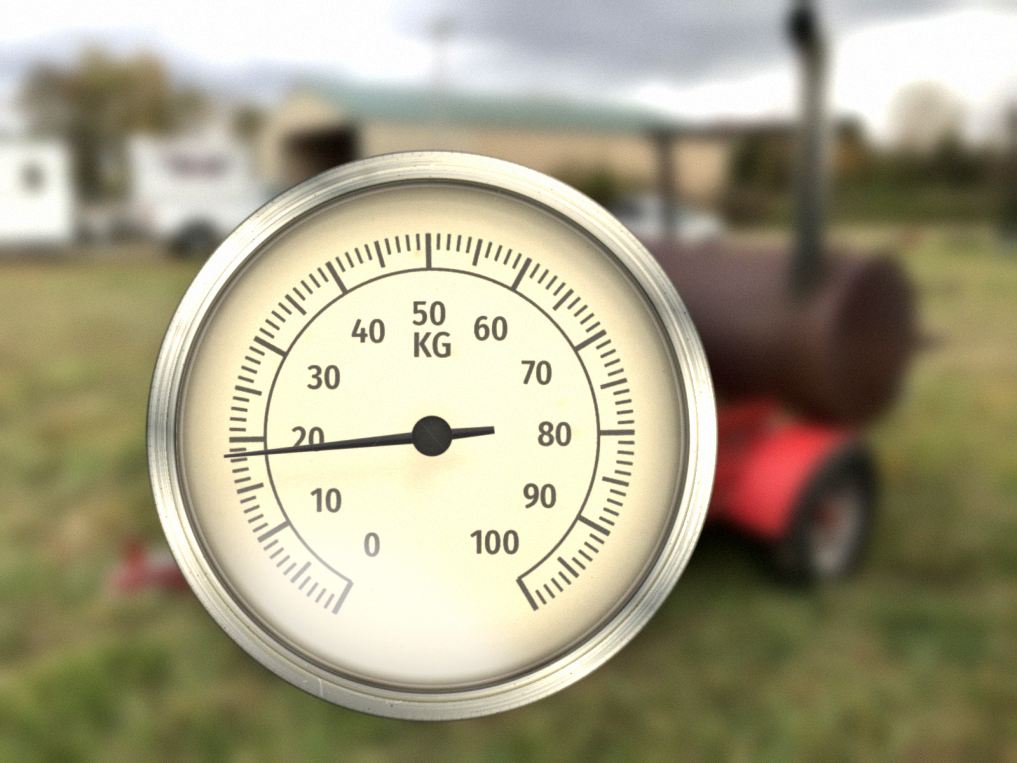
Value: 18.5,kg
